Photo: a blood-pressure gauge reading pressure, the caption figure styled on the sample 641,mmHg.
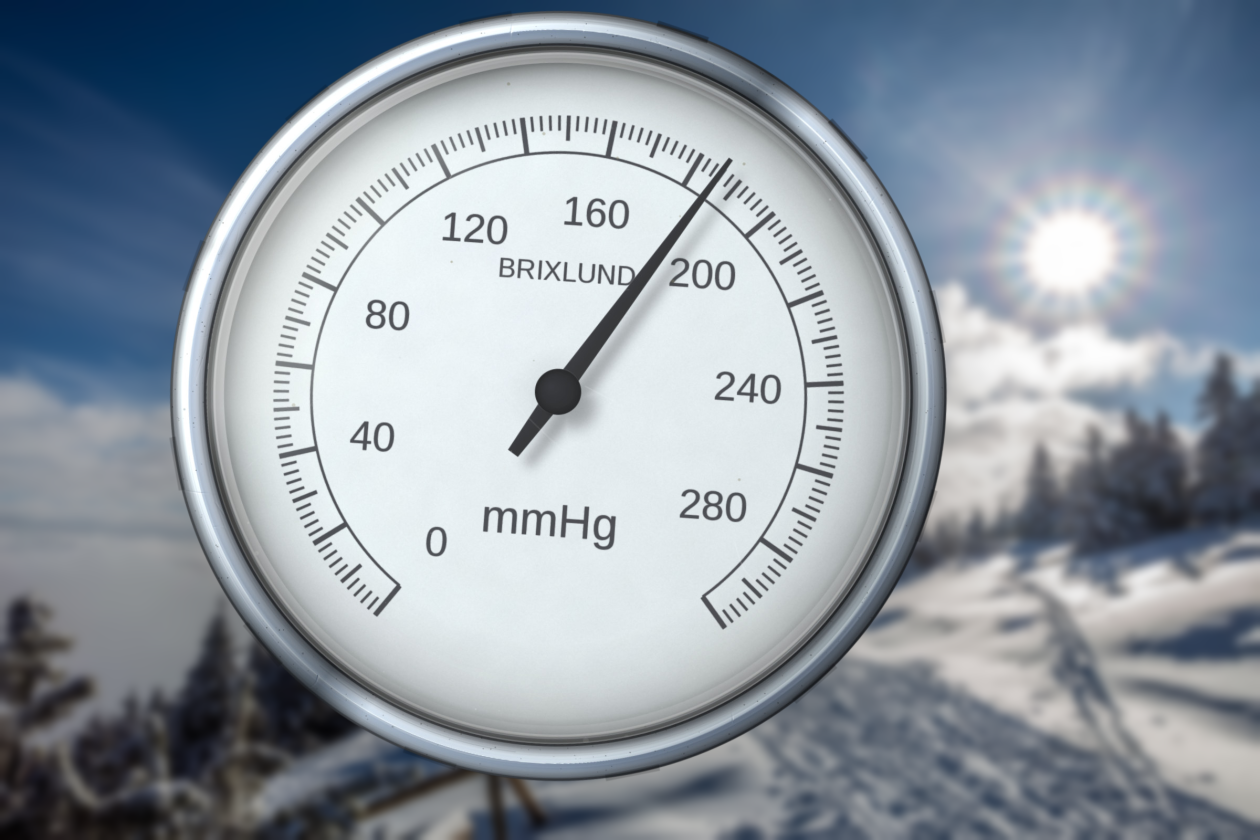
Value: 186,mmHg
